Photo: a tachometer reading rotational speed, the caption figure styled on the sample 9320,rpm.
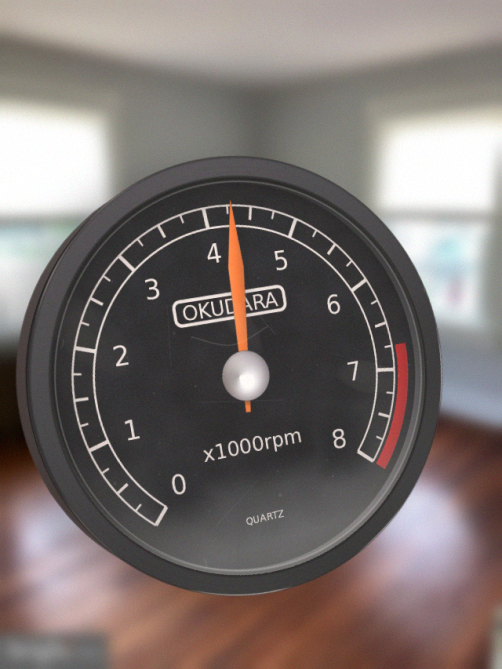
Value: 4250,rpm
